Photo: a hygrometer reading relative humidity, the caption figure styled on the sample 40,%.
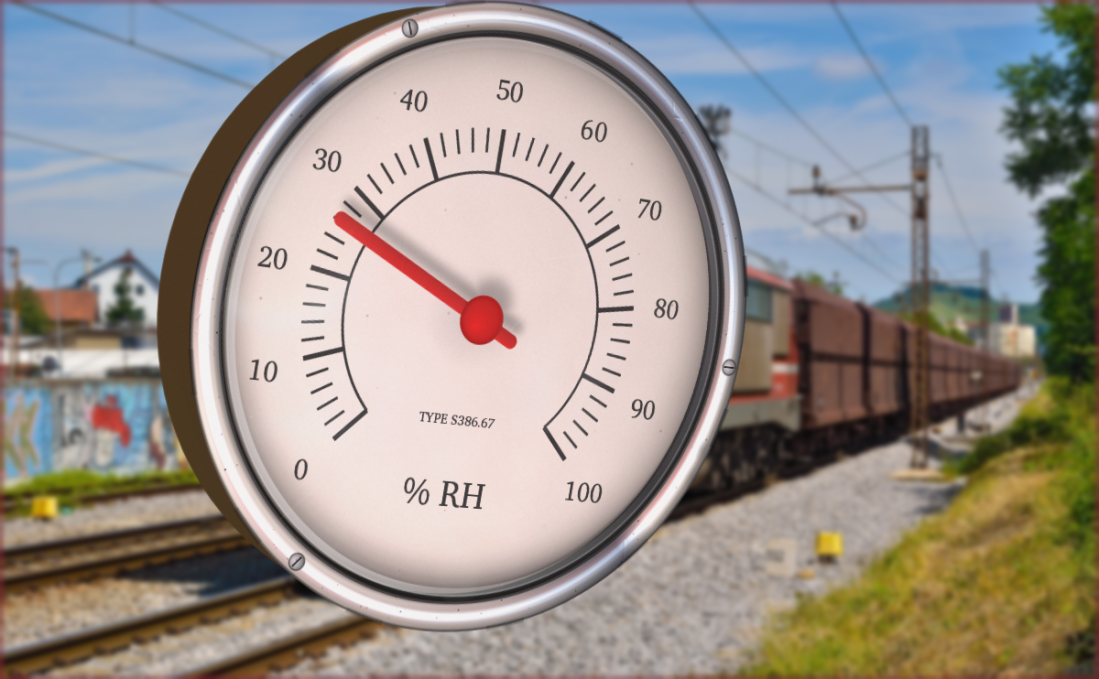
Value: 26,%
